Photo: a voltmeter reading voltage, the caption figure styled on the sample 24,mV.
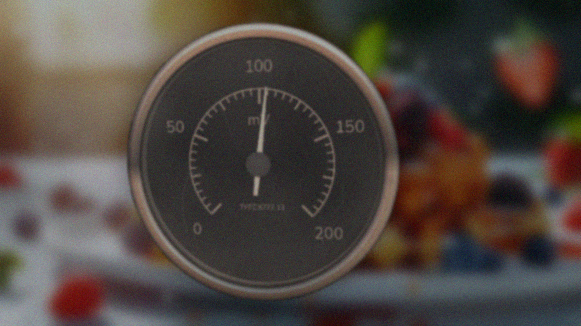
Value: 105,mV
